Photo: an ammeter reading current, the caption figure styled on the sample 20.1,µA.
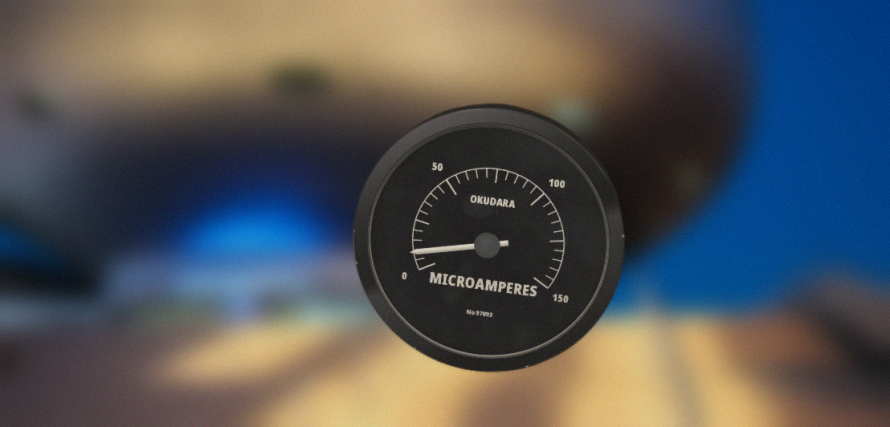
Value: 10,µA
